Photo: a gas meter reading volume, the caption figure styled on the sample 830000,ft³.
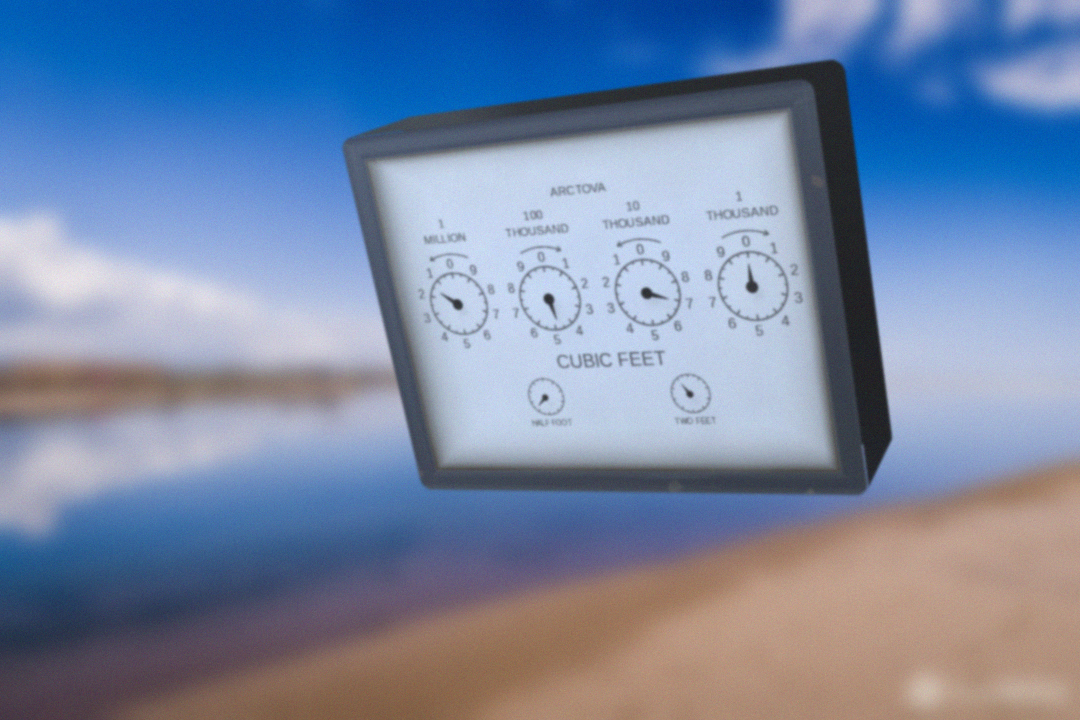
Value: 147000,ft³
